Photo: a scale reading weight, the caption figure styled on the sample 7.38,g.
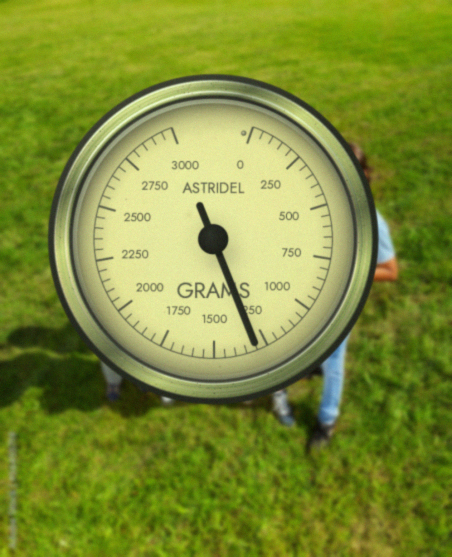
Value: 1300,g
